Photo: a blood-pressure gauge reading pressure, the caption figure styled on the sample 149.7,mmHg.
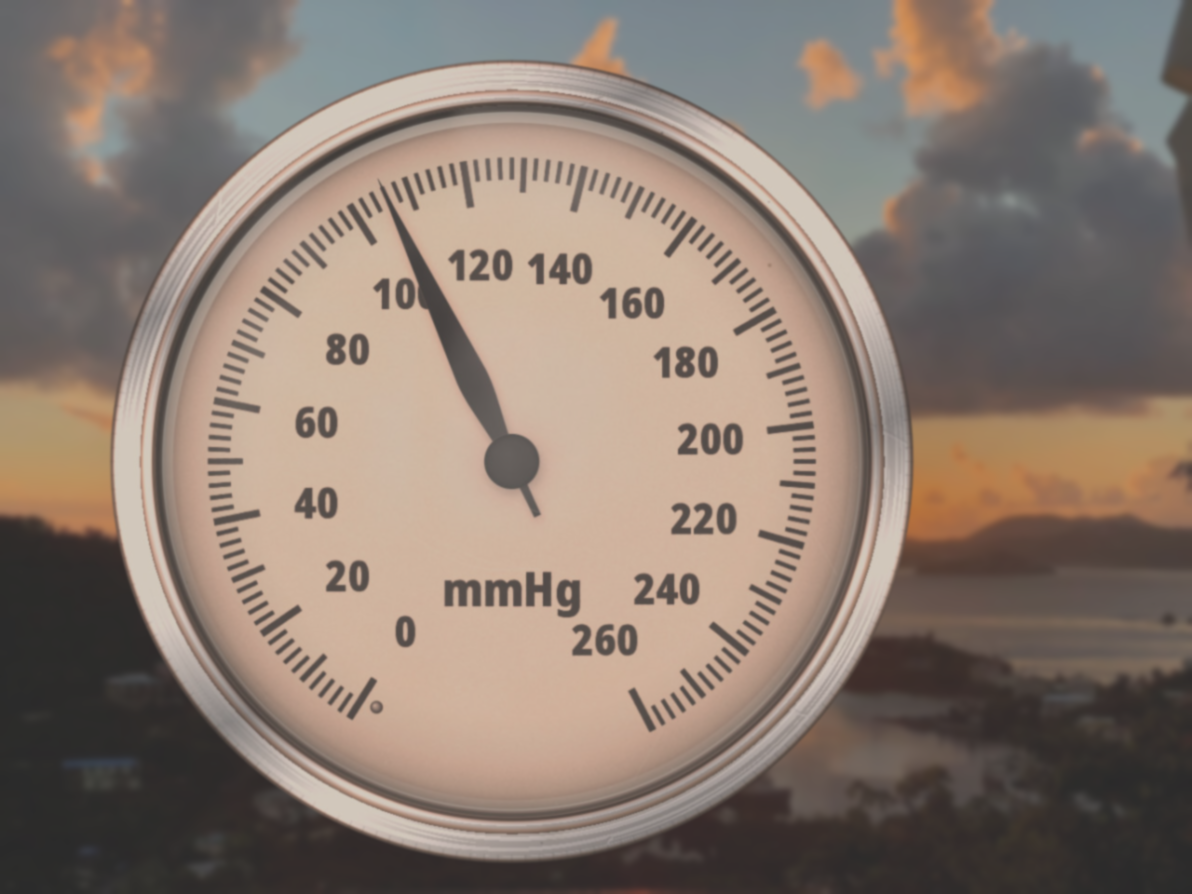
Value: 106,mmHg
